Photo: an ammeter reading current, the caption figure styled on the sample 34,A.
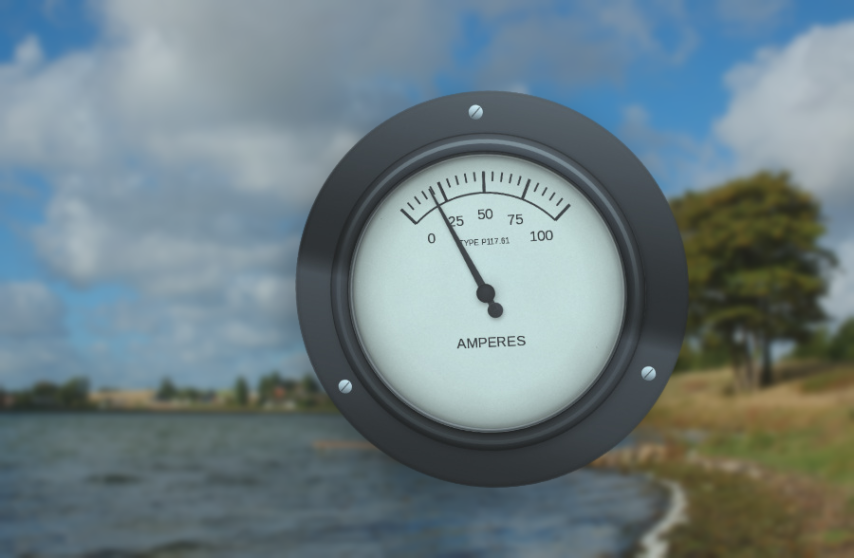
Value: 20,A
